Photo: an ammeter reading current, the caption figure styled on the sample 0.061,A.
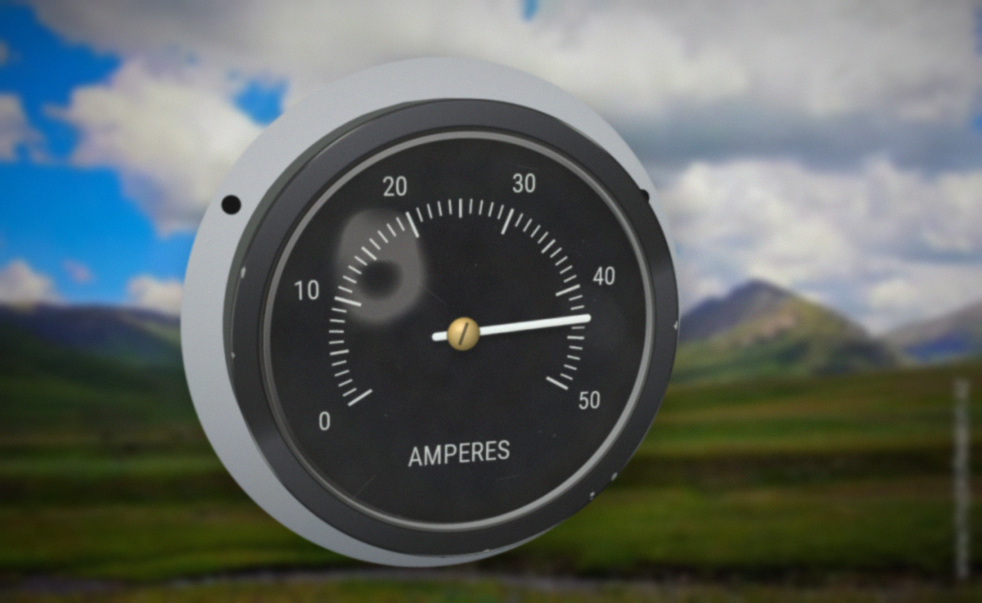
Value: 43,A
